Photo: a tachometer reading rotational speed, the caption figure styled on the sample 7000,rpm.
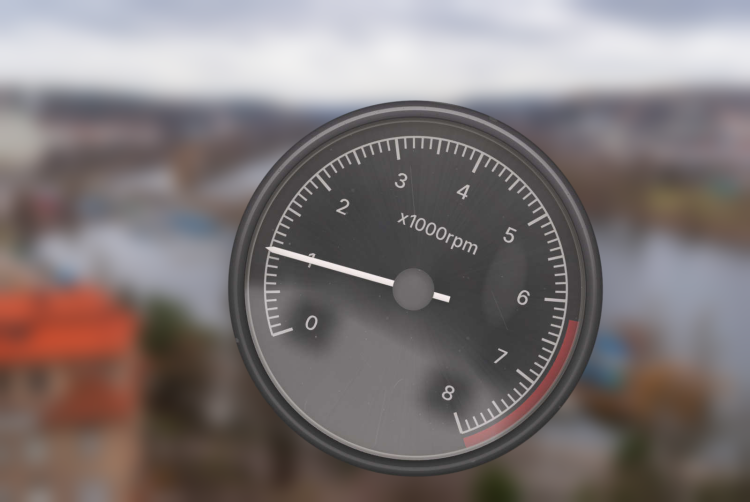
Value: 1000,rpm
